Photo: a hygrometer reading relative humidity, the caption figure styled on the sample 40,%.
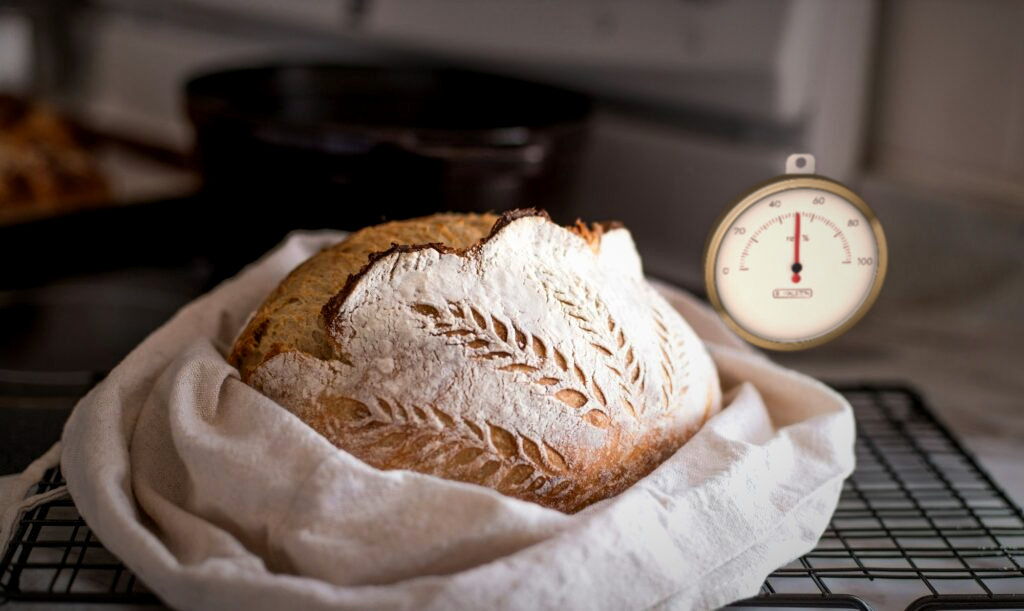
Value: 50,%
